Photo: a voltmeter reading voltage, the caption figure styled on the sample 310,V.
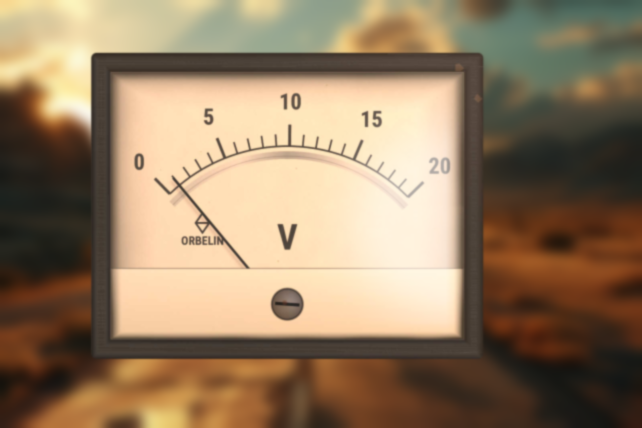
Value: 1,V
